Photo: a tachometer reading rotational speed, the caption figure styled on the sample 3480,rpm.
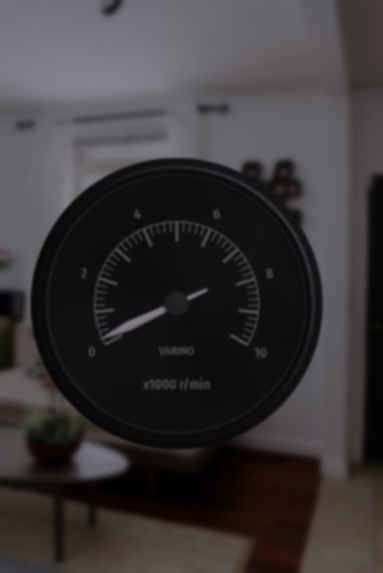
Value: 200,rpm
